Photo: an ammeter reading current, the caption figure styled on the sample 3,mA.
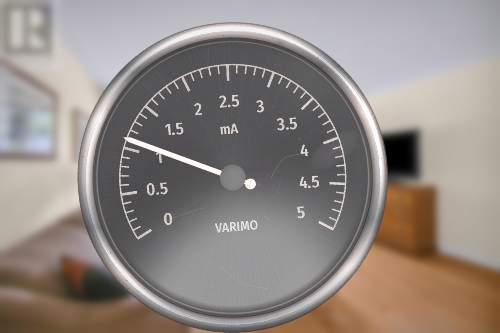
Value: 1.1,mA
